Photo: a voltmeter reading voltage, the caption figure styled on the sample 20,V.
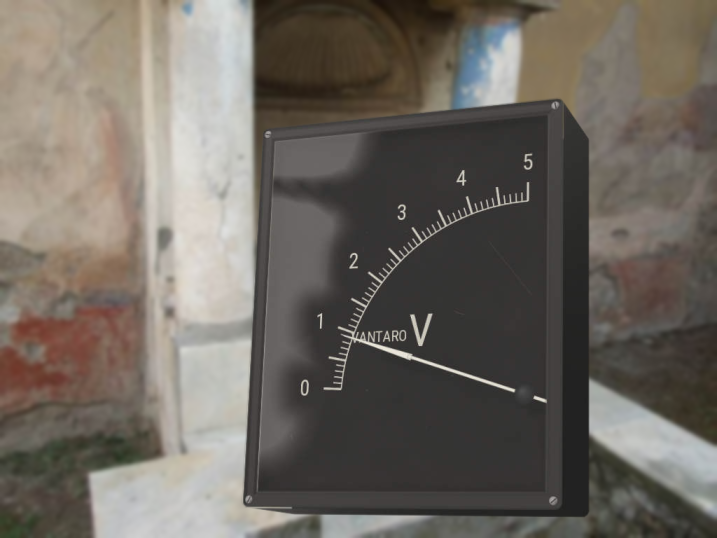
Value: 0.9,V
